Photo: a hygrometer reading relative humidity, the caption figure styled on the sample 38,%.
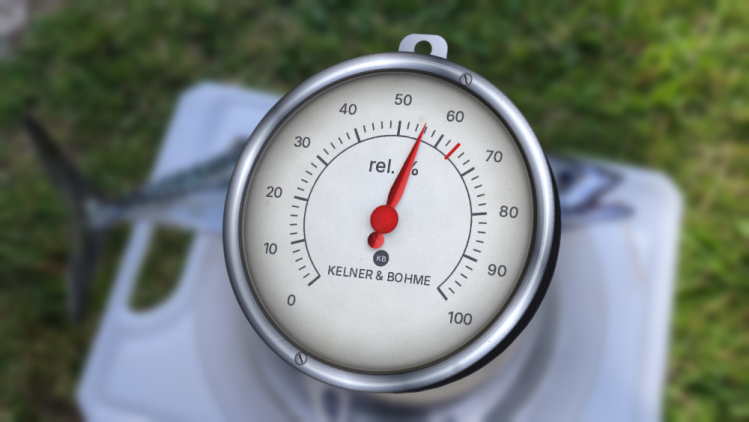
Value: 56,%
